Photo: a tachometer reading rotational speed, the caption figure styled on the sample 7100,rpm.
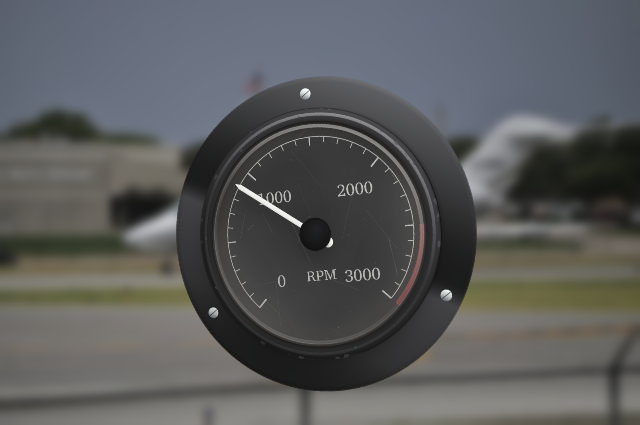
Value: 900,rpm
